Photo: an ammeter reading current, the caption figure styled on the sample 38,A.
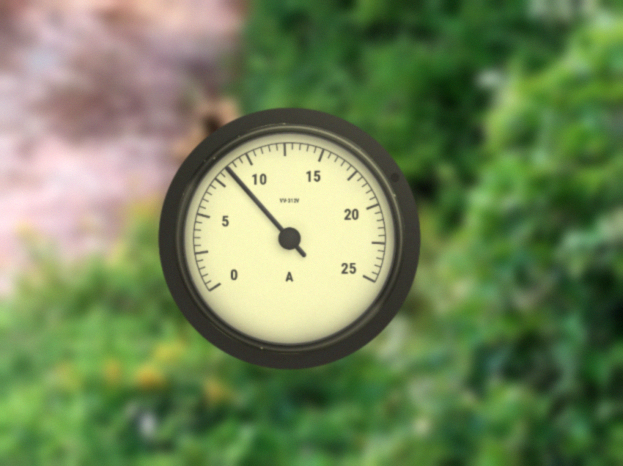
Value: 8.5,A
